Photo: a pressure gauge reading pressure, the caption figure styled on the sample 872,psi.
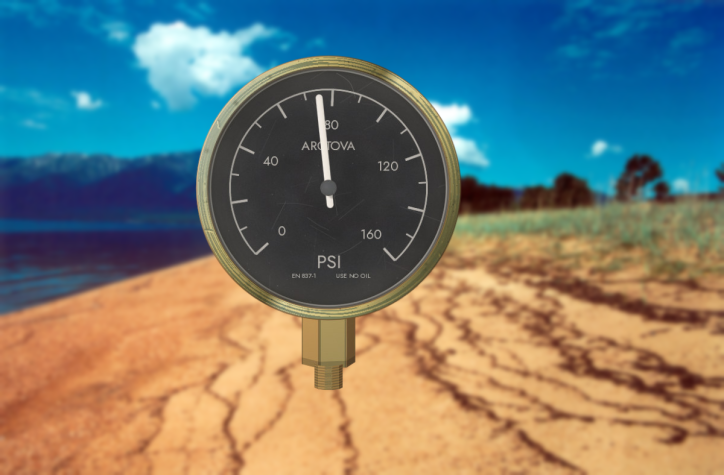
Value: 75,psi
